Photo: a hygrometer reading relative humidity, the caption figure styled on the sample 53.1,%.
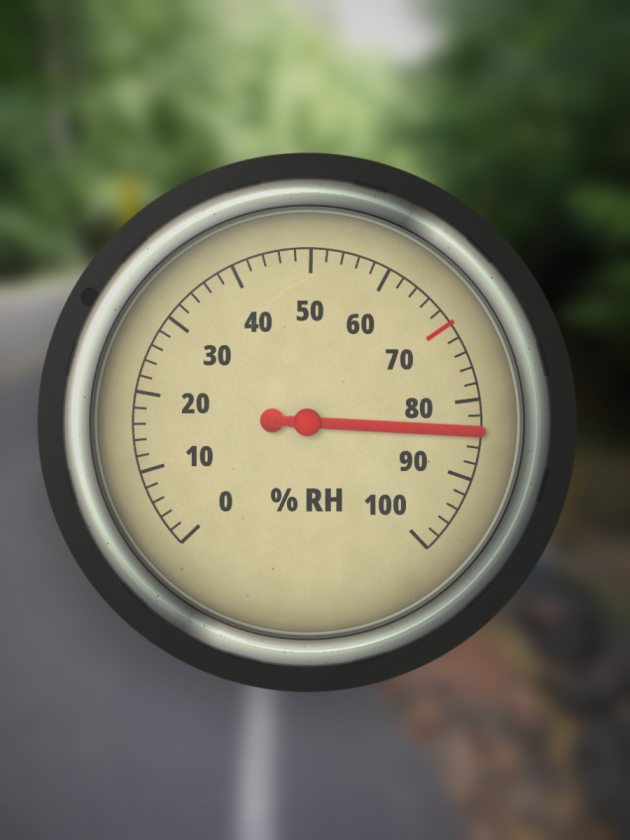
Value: 84,%
